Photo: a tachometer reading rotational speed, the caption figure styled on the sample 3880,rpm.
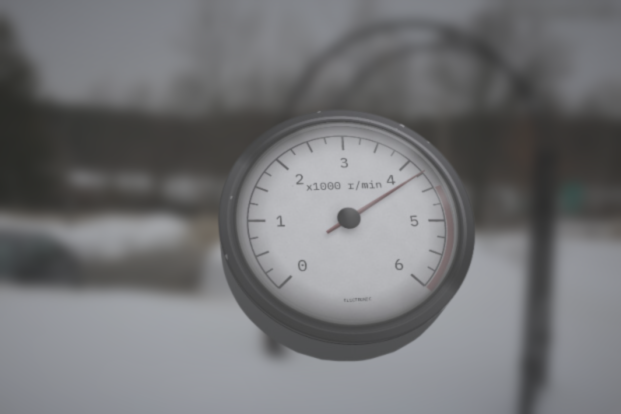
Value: 4250,rpm
